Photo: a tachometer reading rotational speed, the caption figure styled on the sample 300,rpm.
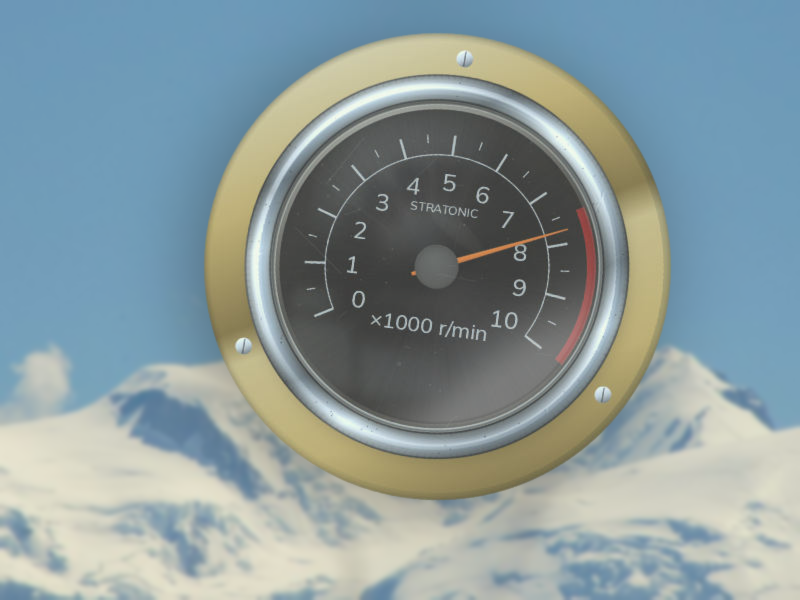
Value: 7750,rpm
